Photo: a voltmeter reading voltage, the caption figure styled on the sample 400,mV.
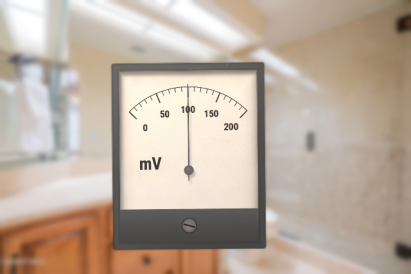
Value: 100,mV
